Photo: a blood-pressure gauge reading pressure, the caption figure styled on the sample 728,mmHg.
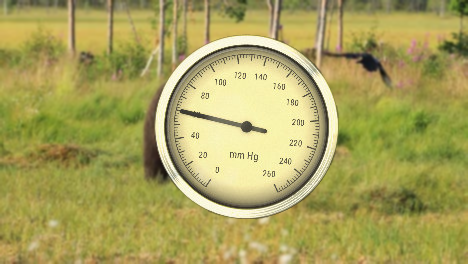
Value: 60,mmHg
